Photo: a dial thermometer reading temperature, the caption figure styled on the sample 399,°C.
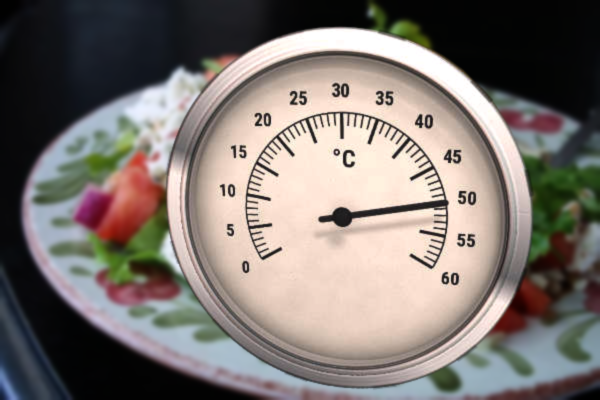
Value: 50,°C
